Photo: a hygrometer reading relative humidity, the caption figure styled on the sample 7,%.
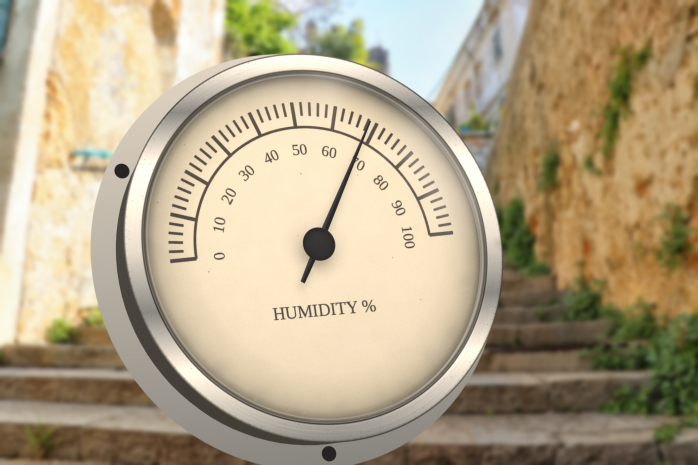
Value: 68,%
